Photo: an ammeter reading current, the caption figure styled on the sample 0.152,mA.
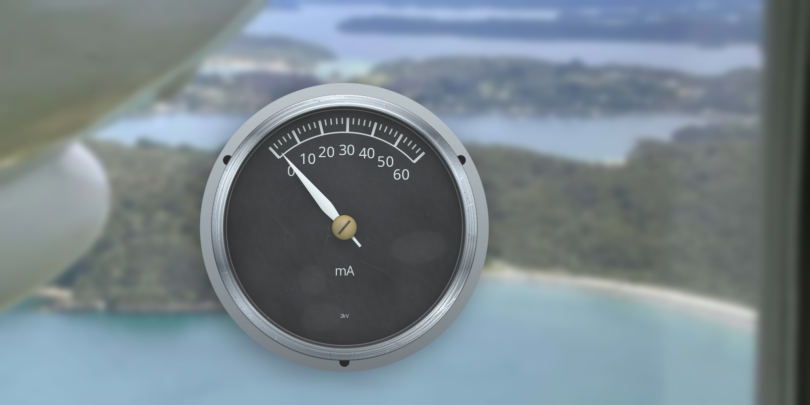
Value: 2,mA
